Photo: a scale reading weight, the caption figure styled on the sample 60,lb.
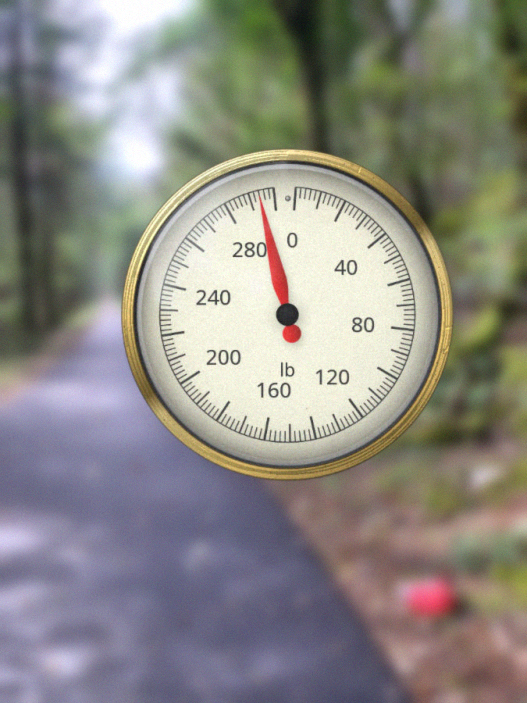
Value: 294,lb
